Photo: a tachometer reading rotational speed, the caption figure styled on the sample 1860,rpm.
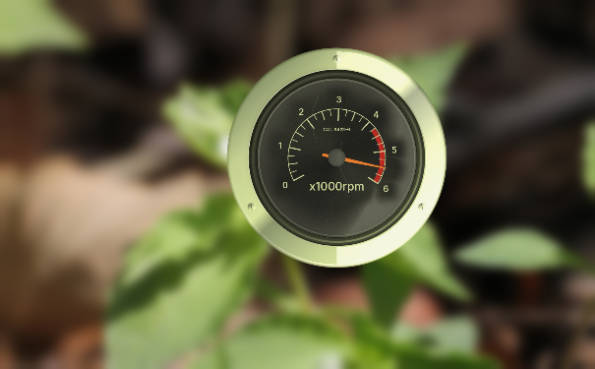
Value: 5500,rpm
